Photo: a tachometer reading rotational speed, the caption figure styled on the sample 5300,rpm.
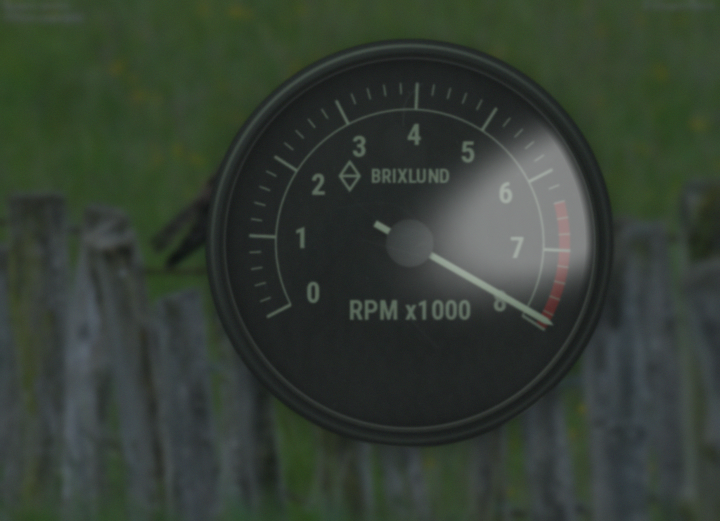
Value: 7900,rpm
